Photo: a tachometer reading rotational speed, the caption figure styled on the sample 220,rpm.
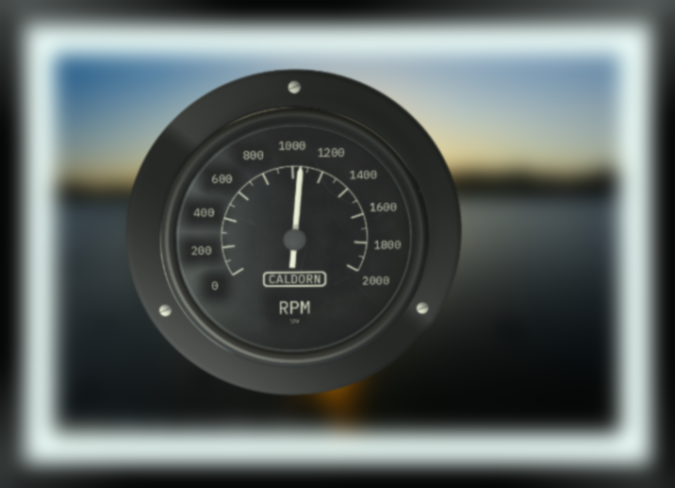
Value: 1050,rpm
